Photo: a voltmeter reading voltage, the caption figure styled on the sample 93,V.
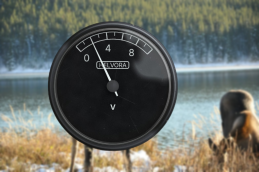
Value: 2,V
